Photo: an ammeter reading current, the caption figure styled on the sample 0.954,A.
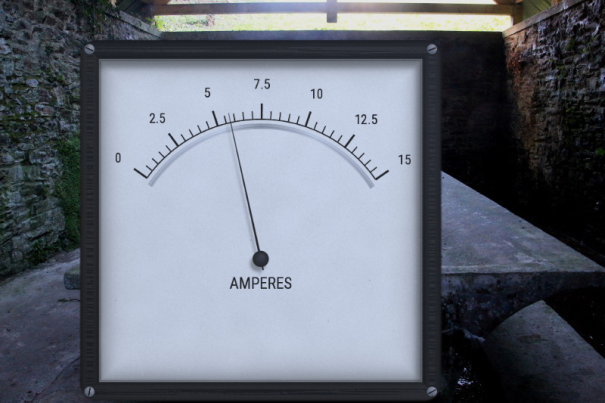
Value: 5.75,A
